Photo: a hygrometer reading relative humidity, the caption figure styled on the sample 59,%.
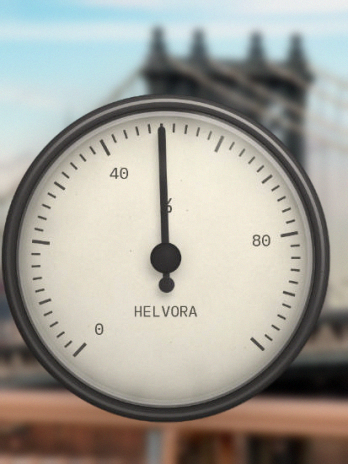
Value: 50,%
